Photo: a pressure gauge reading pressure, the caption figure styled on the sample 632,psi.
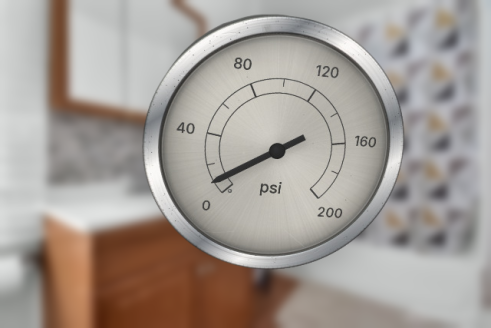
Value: 10,psi
